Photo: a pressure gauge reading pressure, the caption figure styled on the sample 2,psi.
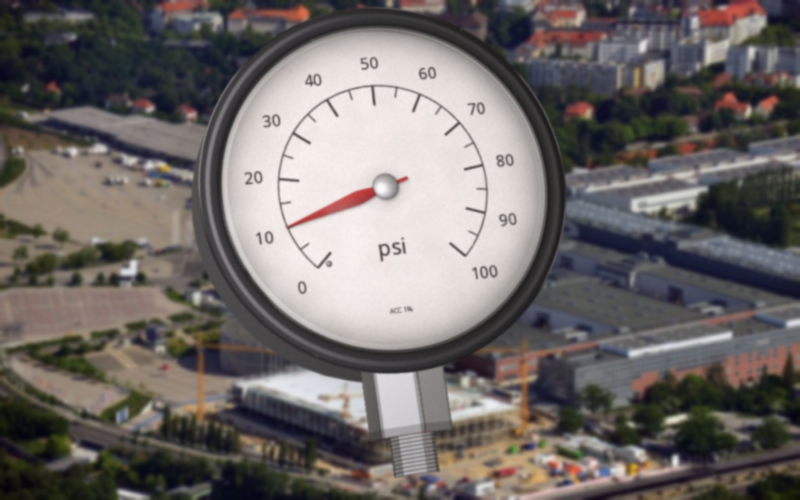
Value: 10,psi
